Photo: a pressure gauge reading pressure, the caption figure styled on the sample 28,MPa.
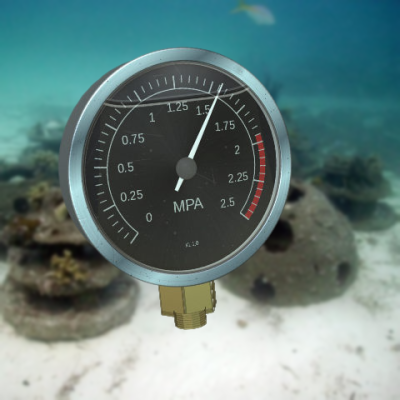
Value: 1.55,MPa
